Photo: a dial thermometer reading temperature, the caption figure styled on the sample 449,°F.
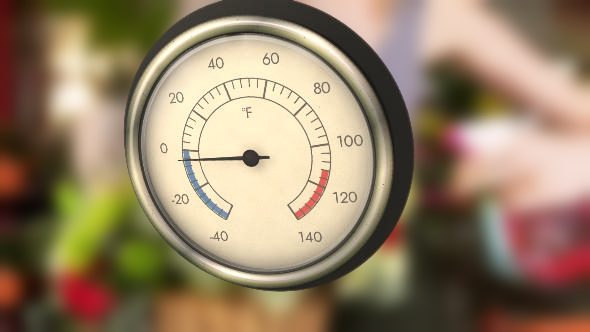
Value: -4,°F
